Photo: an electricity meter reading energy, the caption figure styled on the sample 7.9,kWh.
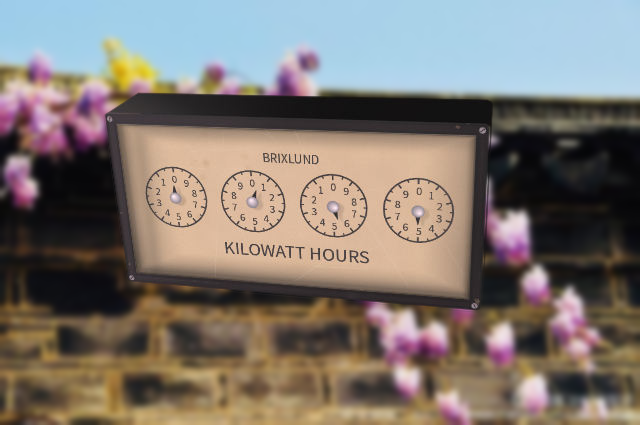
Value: 55,kWh
